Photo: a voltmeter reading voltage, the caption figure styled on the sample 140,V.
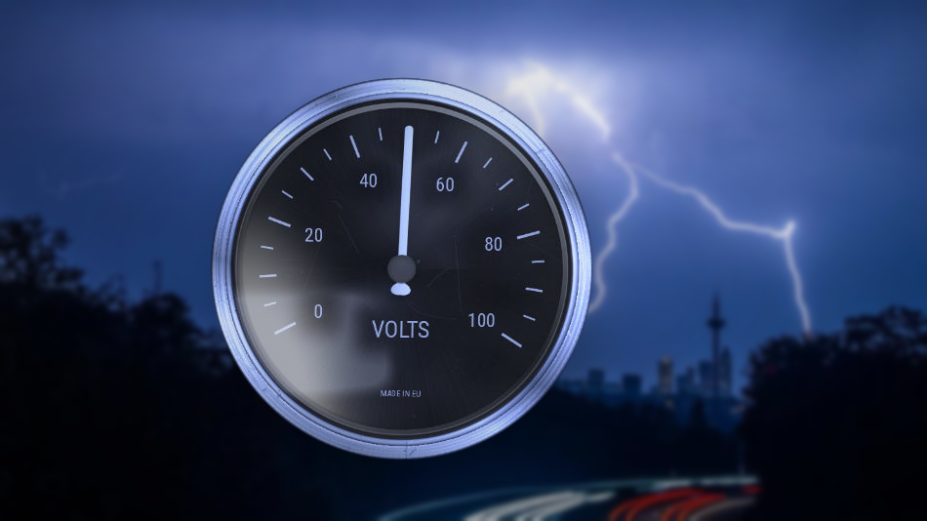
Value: 50,V
